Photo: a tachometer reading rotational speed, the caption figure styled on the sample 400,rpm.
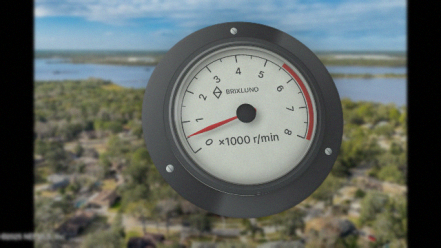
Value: 500,rpm
